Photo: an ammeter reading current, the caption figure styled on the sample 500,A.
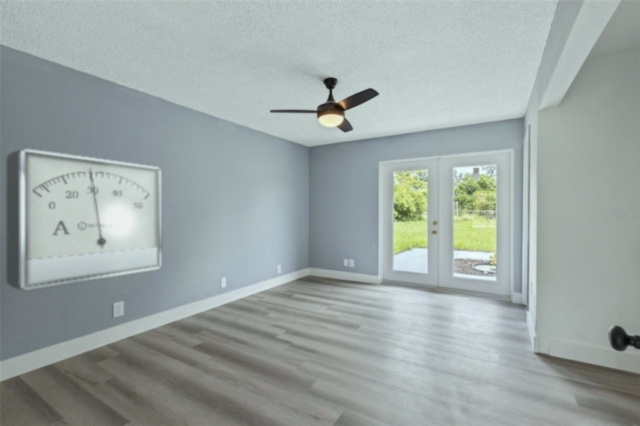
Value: 30,A
